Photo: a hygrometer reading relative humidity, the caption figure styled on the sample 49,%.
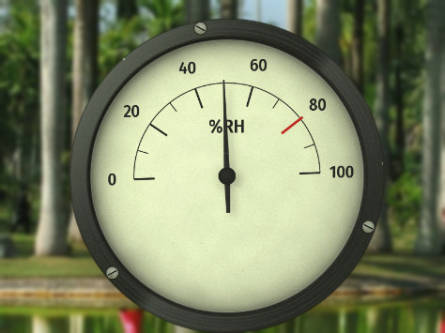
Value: 50,%
